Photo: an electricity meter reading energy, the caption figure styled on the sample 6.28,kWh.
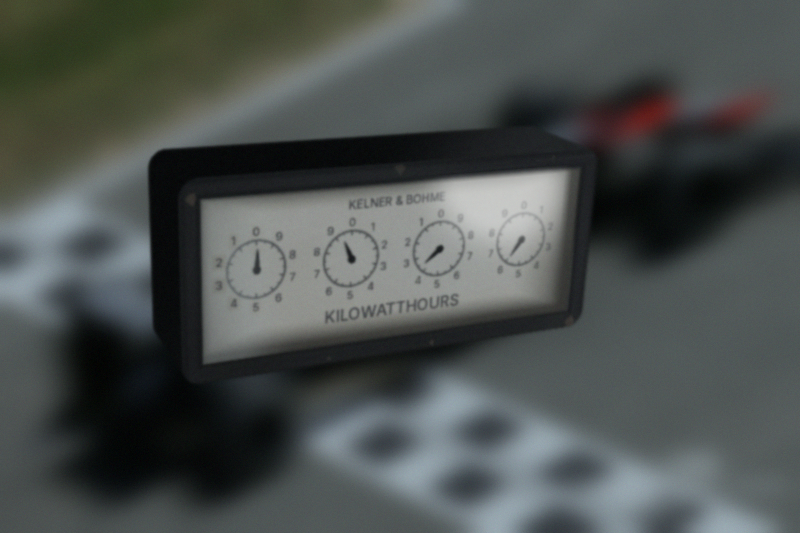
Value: 9936,kWh
